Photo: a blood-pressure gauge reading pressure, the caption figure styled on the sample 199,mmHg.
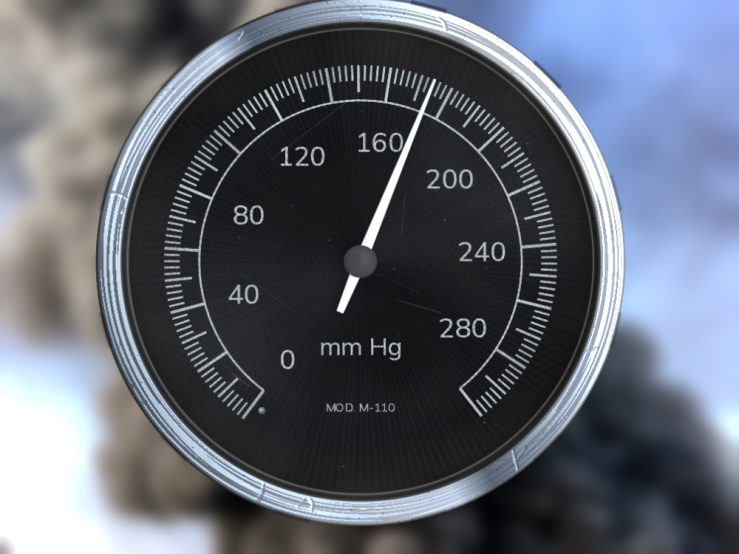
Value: 174,mmHg
